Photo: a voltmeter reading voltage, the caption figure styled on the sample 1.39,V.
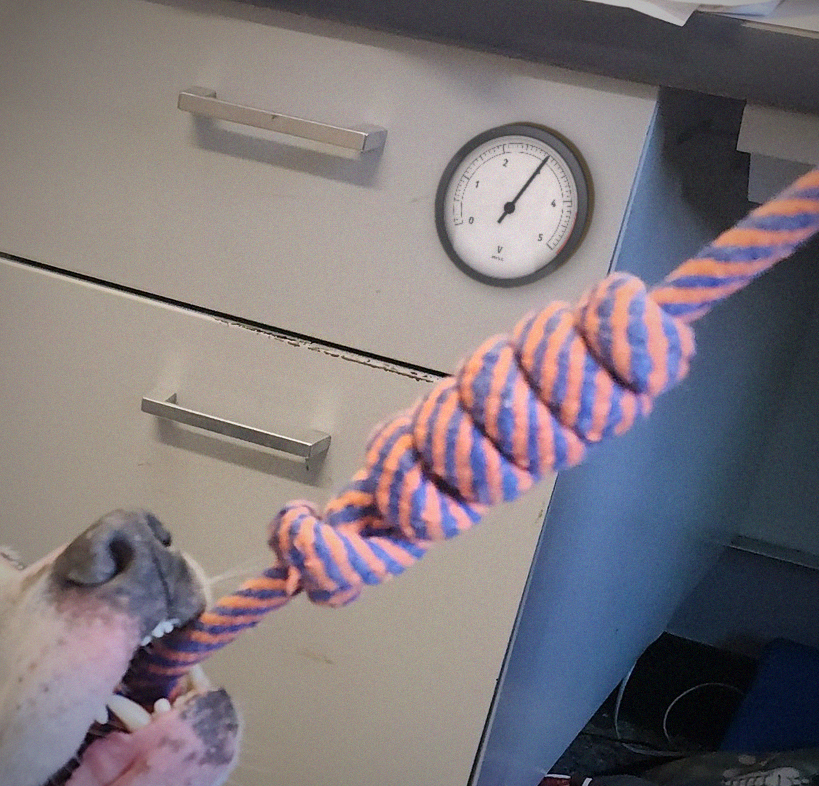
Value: 3,V
